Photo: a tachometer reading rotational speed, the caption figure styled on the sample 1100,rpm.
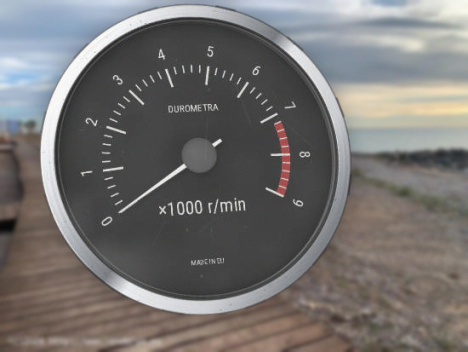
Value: 0,rpm
